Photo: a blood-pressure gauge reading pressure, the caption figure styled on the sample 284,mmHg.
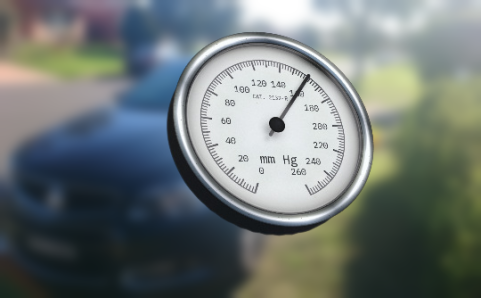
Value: 160,mmHg
